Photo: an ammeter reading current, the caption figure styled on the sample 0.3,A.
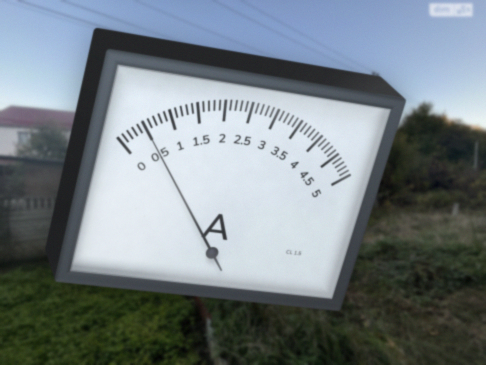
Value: 0.5,A
